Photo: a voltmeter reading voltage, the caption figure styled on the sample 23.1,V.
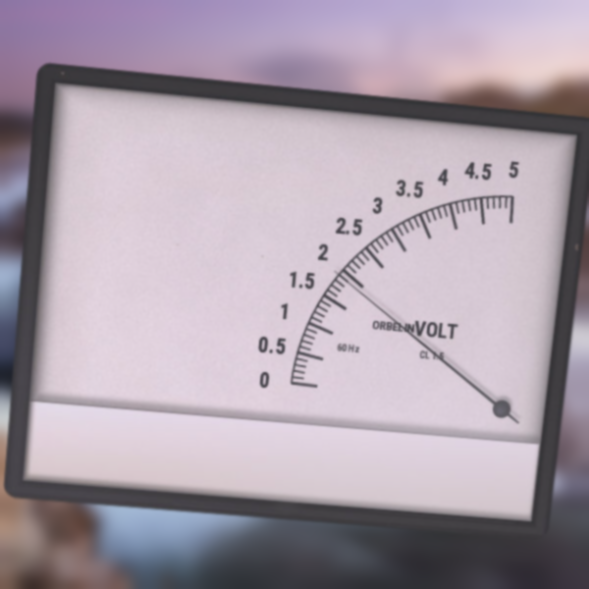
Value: 1.9,V
